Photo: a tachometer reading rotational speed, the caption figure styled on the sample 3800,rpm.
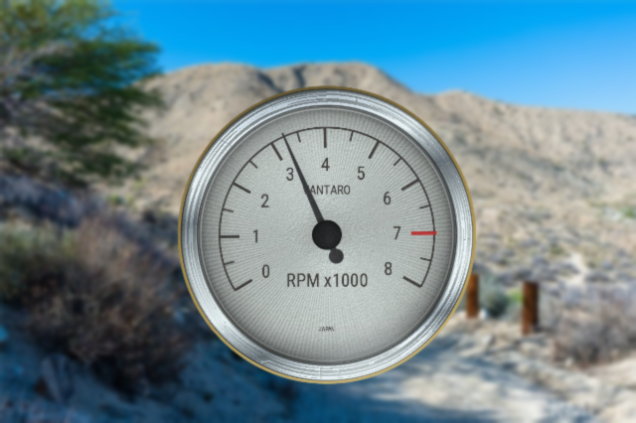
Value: 3250,rpm
